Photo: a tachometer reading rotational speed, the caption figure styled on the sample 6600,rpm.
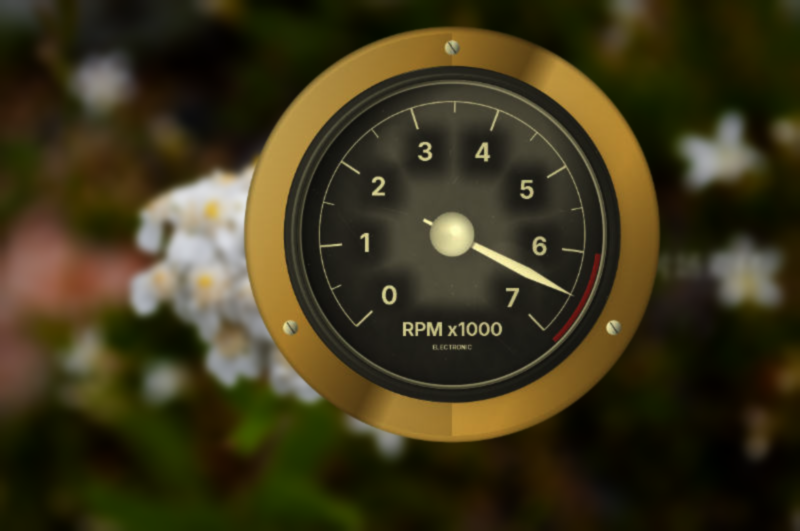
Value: 6500,rpm
